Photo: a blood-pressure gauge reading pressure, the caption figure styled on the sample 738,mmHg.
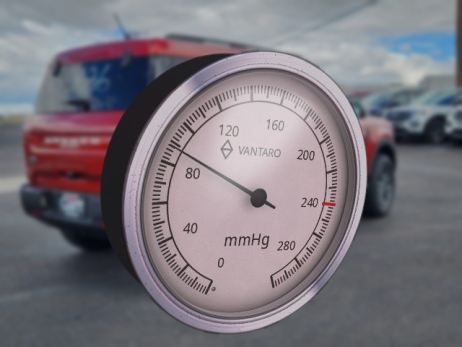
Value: 88,mmHg
